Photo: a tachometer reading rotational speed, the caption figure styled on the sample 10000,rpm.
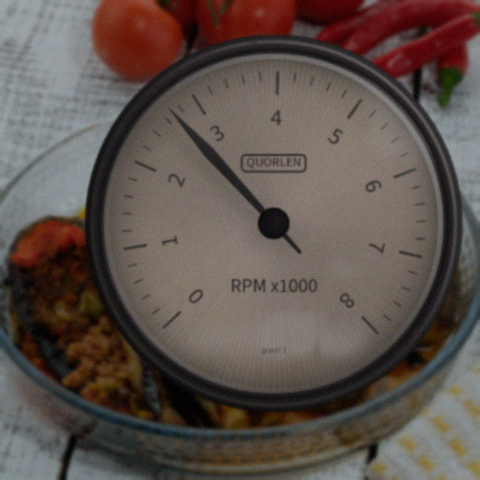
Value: 2700,rpm
